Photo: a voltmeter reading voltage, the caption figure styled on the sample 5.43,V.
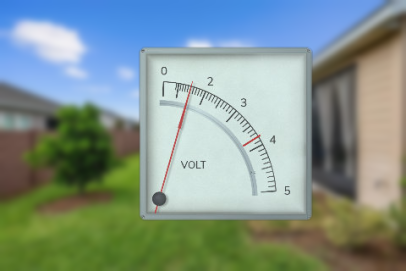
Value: 1.5,V
